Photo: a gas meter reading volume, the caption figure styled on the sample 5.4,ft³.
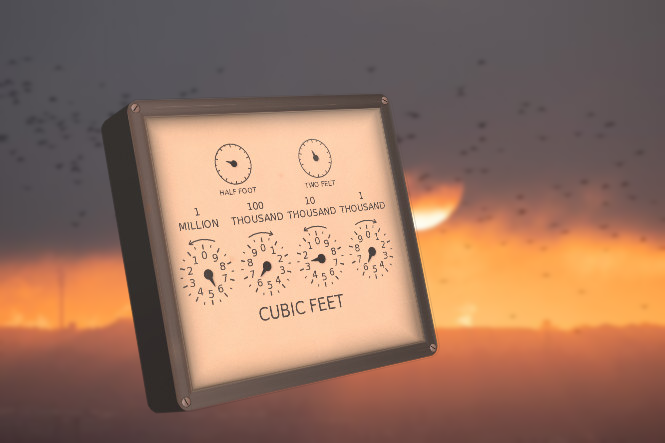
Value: 562600,ft³
